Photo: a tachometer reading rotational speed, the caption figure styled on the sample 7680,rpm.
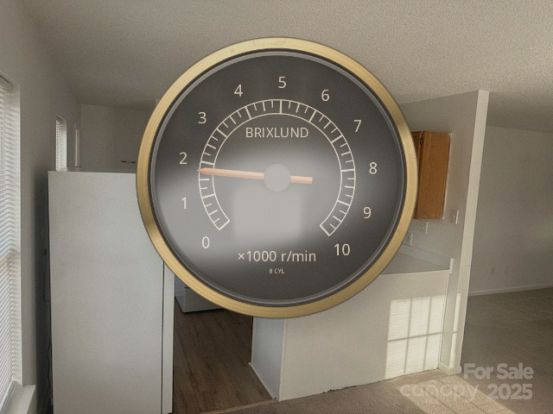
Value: 1750,rpm
